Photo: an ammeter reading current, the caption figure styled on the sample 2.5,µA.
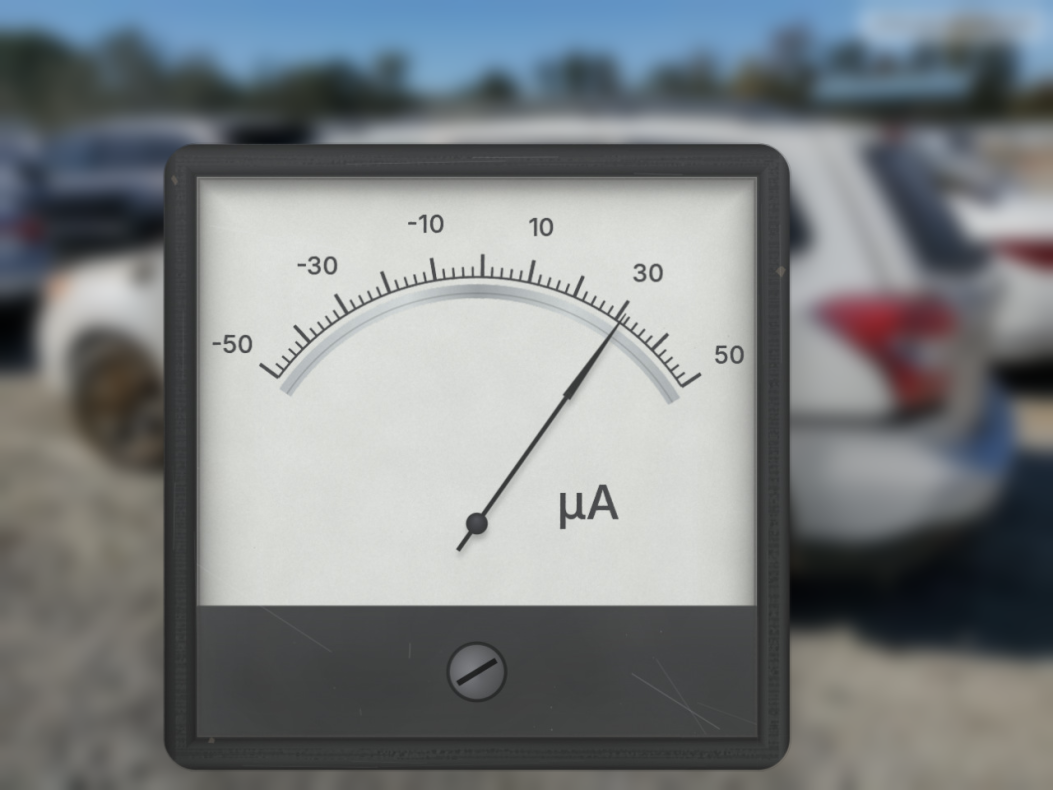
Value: 31,µA
